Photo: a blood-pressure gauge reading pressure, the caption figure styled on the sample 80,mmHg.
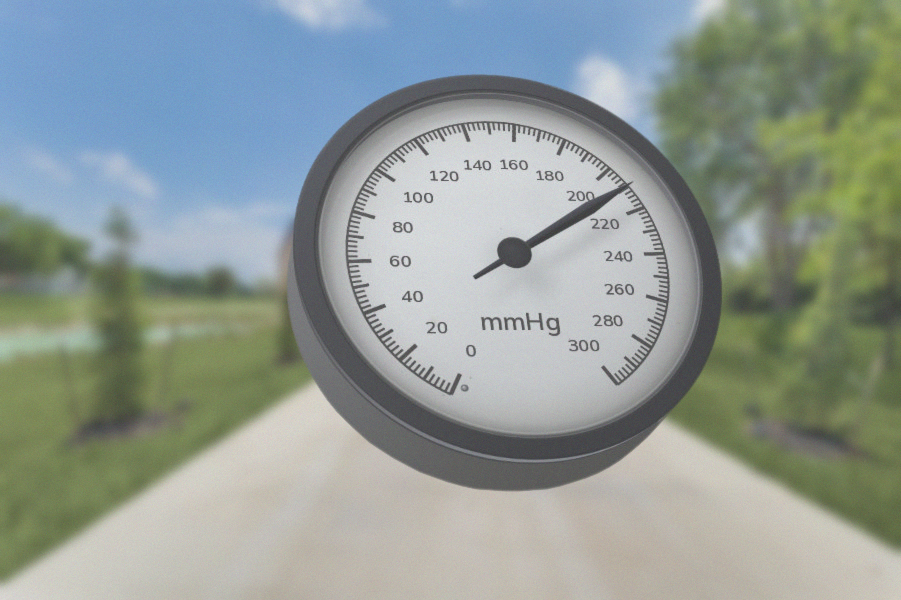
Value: 210,mmHg
